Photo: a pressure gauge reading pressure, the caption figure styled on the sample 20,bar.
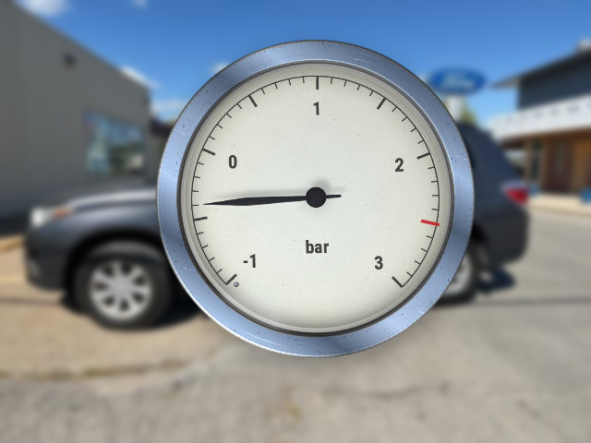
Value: -0.4,bar
